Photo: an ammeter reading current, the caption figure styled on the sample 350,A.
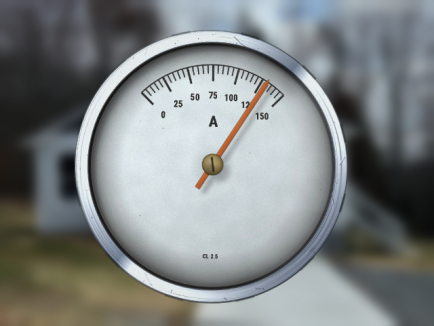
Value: 130,A
